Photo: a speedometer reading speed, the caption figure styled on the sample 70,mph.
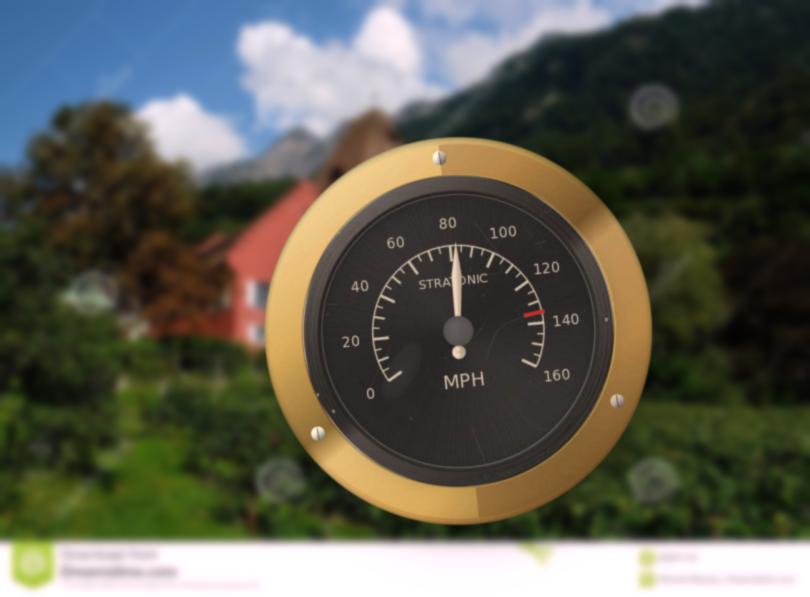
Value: 82.5,mph
